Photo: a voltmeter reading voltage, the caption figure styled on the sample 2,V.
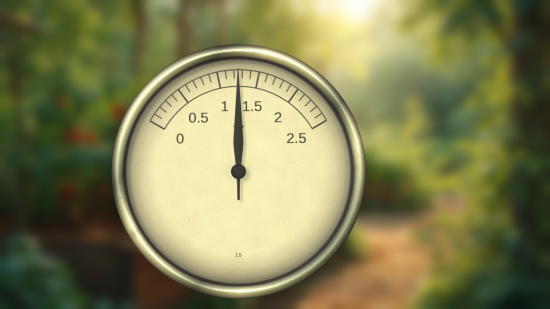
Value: 1.25,V
